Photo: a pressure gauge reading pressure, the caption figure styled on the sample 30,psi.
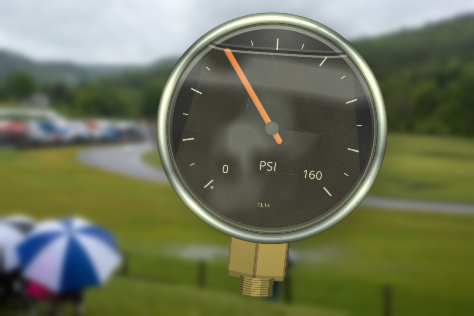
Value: 60,psi
